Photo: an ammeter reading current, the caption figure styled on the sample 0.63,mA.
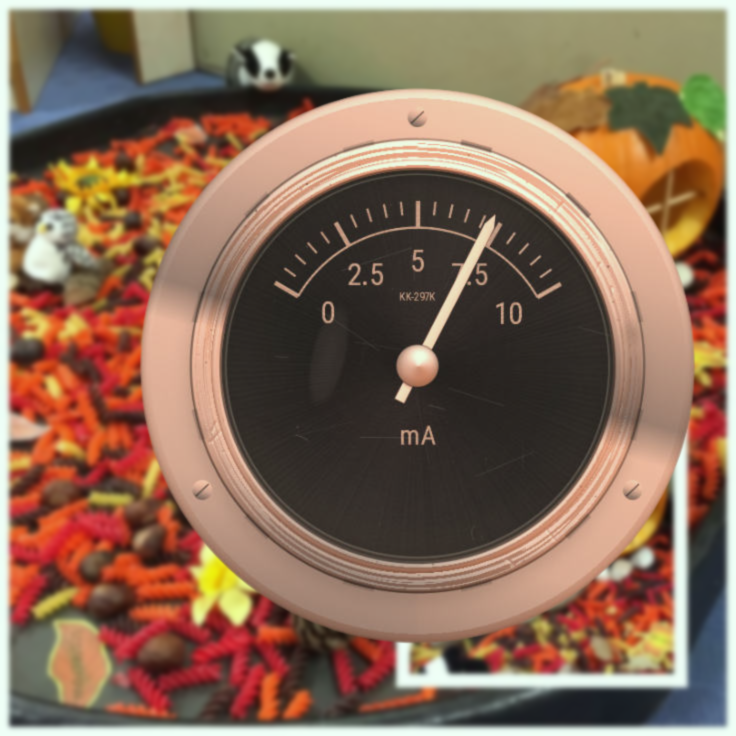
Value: 7.25,mA
